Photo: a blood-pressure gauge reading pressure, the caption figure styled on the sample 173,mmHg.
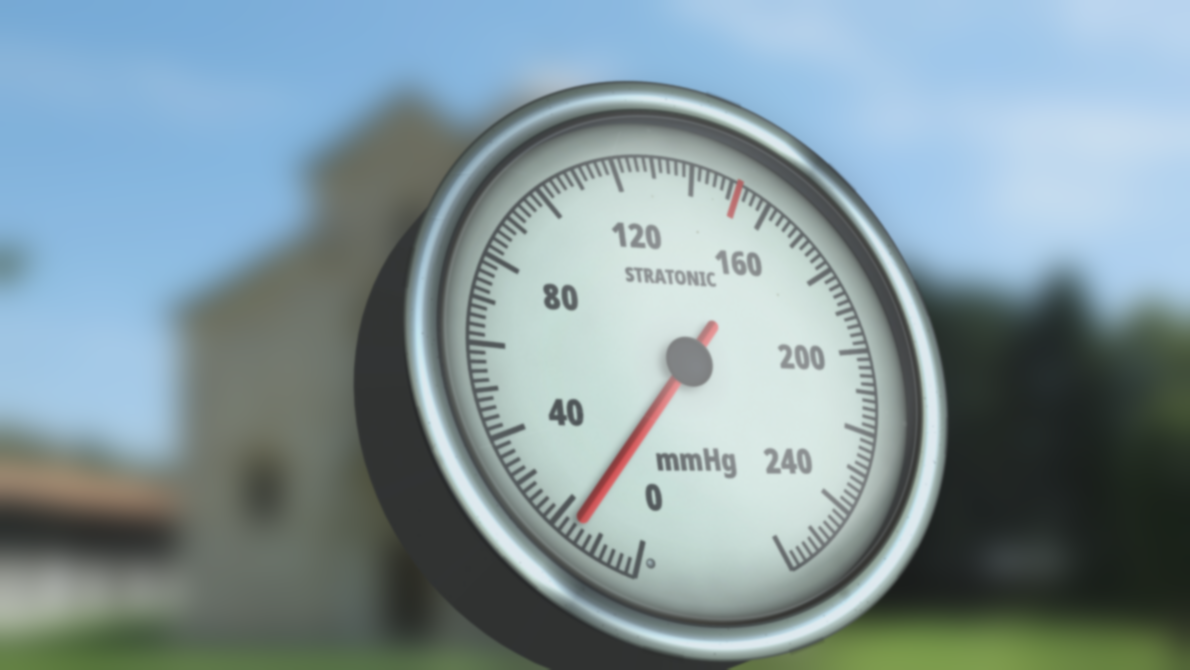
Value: 16,mmHg
